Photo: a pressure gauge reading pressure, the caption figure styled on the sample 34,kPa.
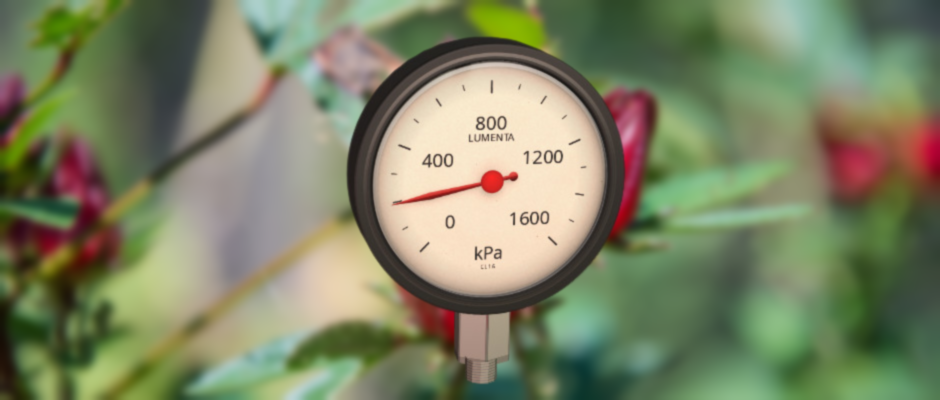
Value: 200,kPa
